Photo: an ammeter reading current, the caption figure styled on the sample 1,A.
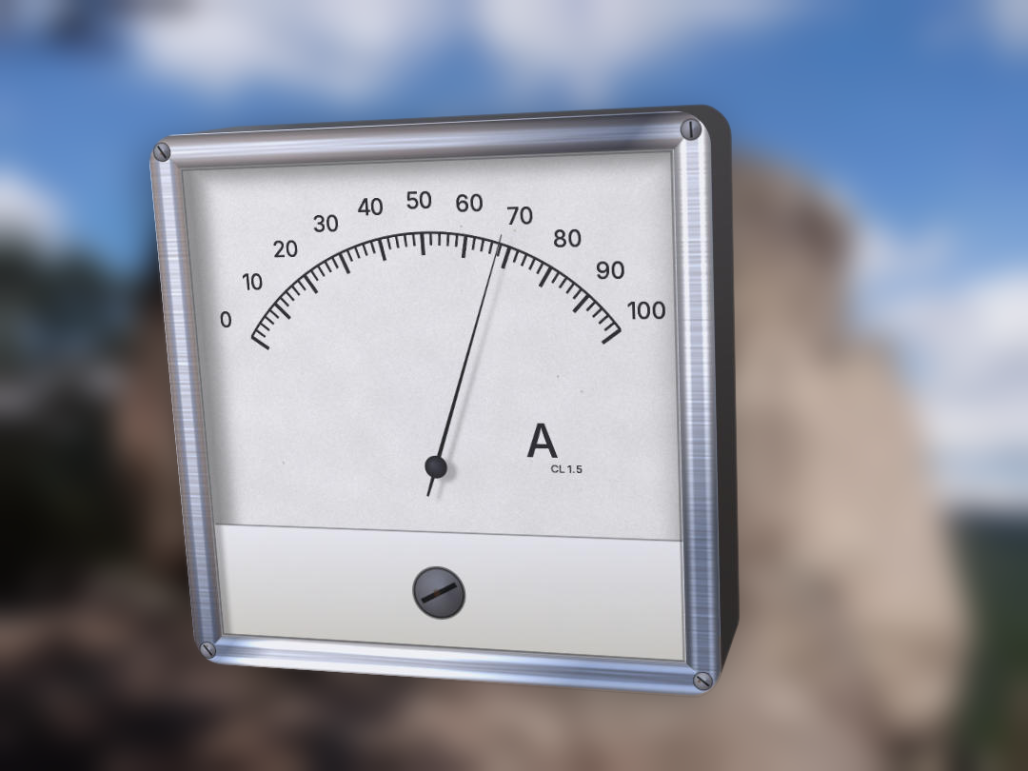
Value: 68,A
